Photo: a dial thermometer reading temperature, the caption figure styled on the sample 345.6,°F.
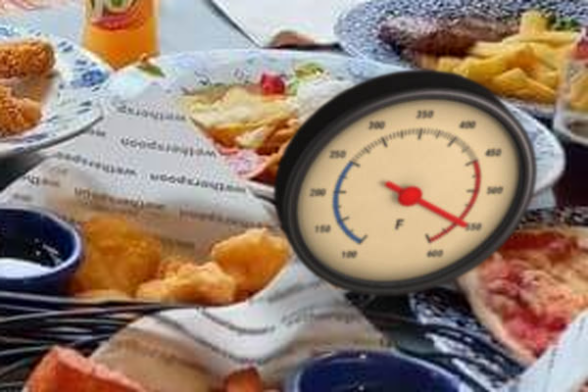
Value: 550,°F
